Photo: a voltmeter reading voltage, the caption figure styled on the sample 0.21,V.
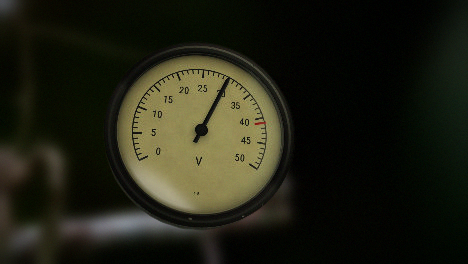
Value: 30,V
